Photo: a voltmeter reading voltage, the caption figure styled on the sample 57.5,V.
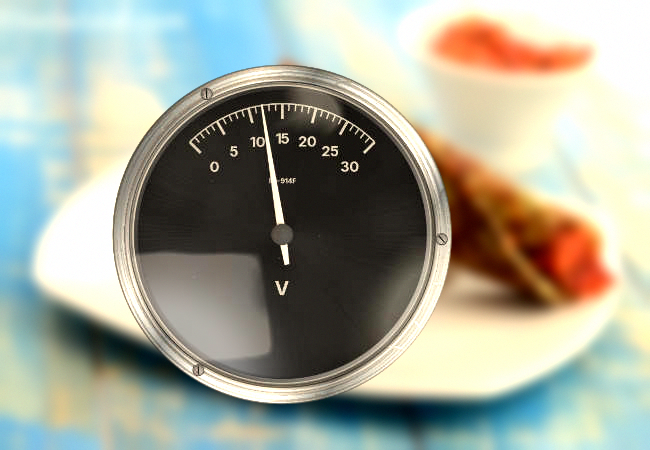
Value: 12,V
